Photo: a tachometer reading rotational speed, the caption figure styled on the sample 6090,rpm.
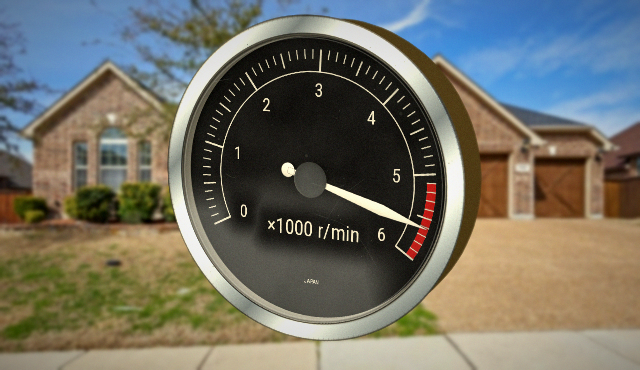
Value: 5600,rpm
